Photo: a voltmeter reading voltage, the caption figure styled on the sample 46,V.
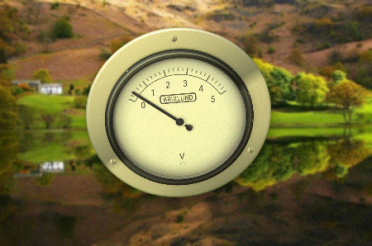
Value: 0.4,V
